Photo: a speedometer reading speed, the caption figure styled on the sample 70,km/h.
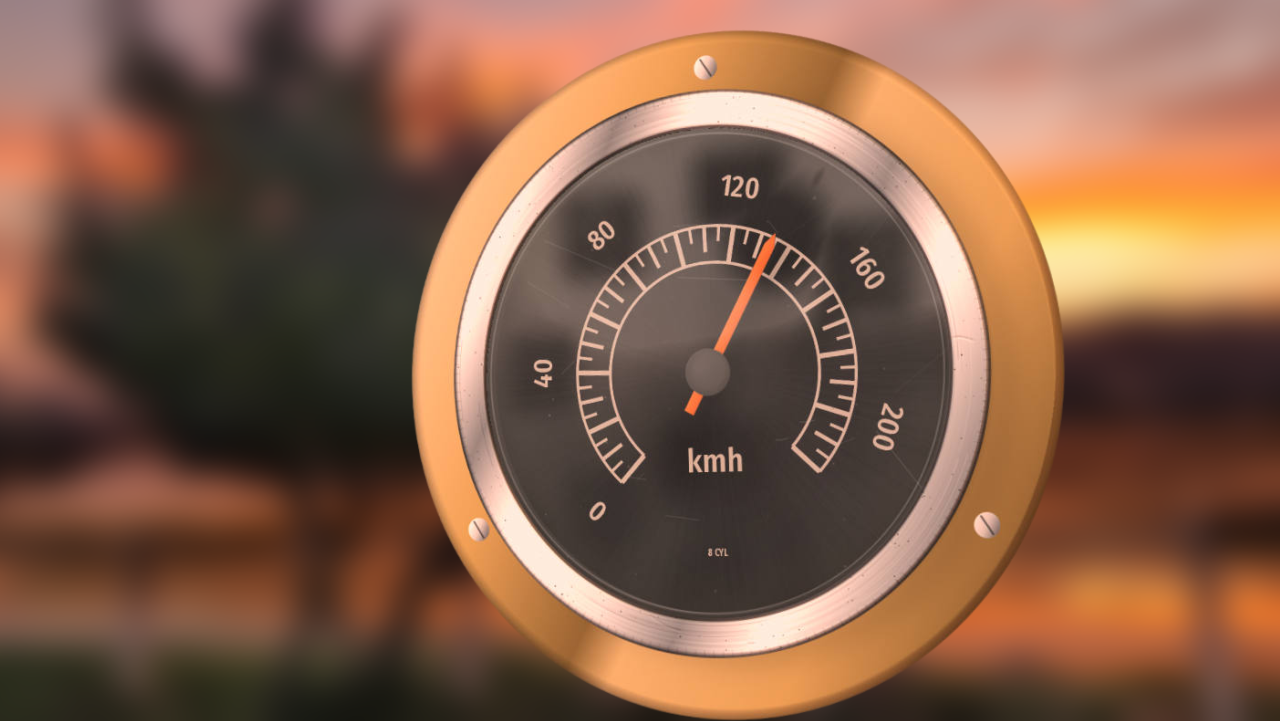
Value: 135,km/h
